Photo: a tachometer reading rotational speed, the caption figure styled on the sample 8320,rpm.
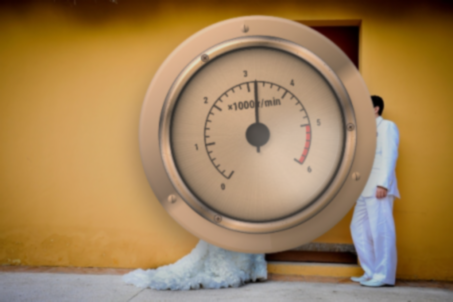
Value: 3200,rpm
